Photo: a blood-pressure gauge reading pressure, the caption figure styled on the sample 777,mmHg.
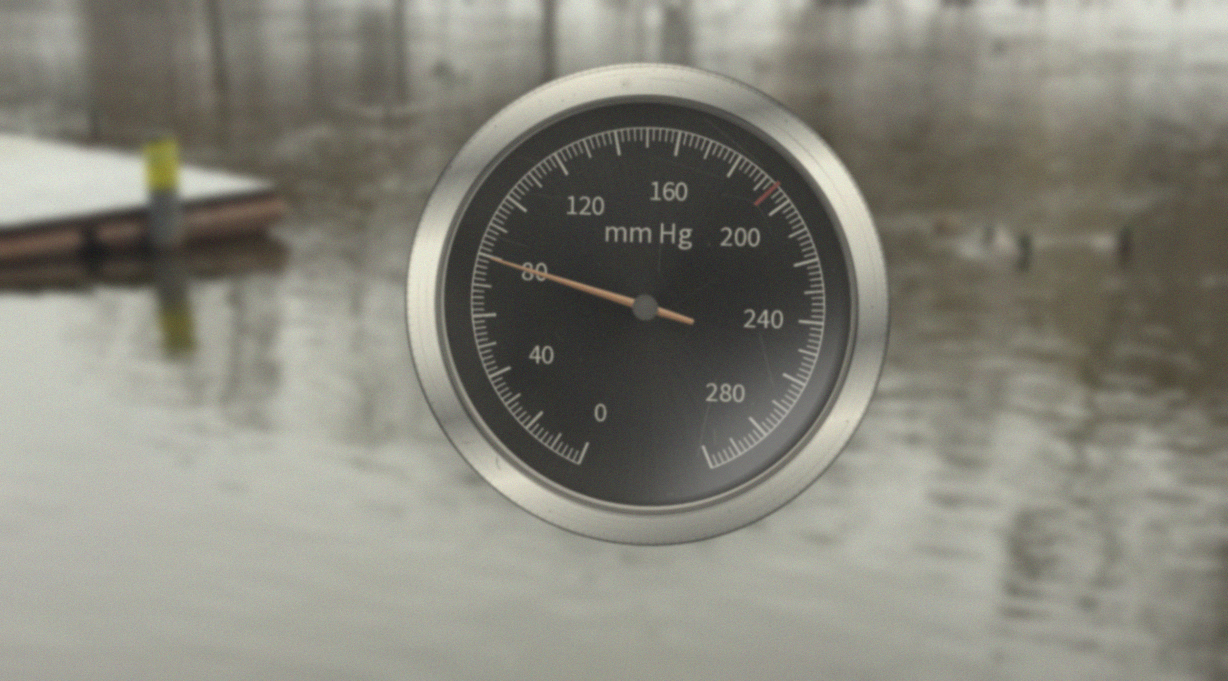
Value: 80,mmHg
